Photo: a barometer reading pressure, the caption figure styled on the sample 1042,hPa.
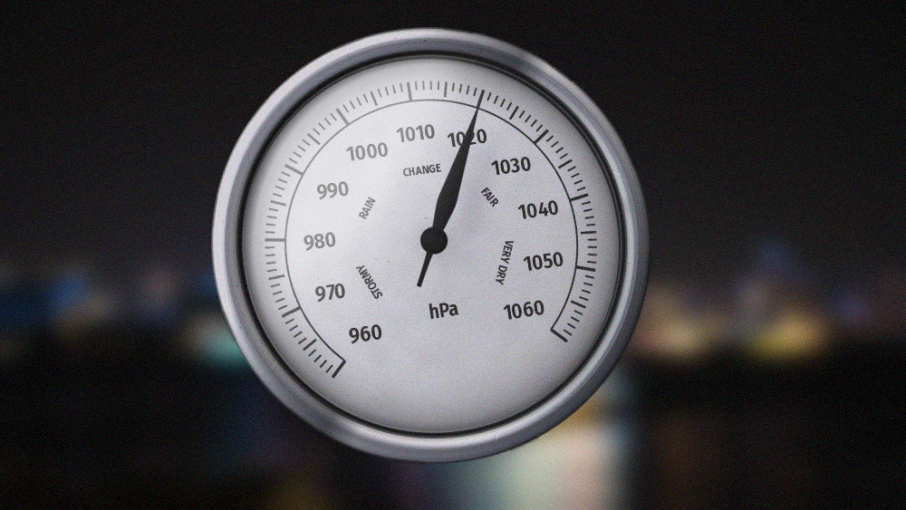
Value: 1020,hPa
